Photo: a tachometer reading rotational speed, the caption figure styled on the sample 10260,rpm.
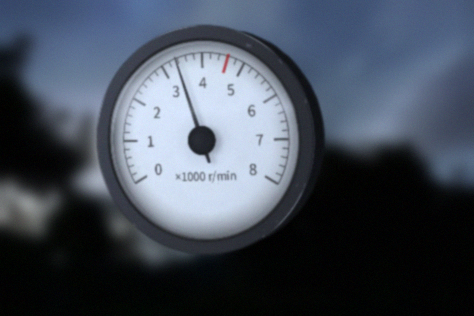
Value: 3400,rpm
